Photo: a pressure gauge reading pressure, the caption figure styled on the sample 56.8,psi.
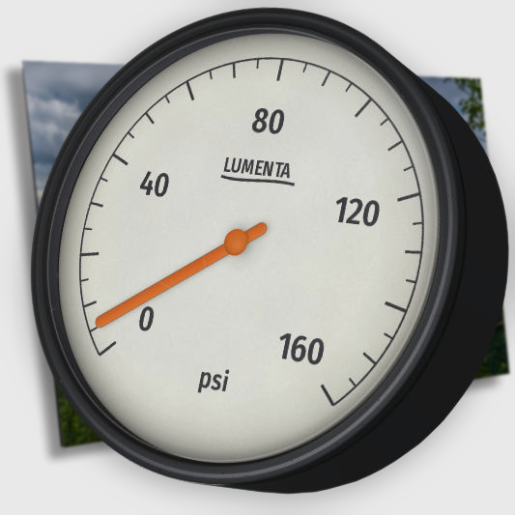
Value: 5,psi
